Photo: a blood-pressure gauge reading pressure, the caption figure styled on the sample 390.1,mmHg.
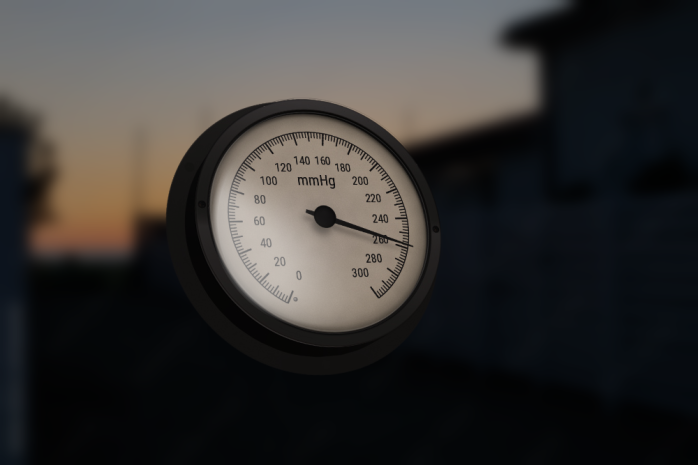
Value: 260,mmHg
